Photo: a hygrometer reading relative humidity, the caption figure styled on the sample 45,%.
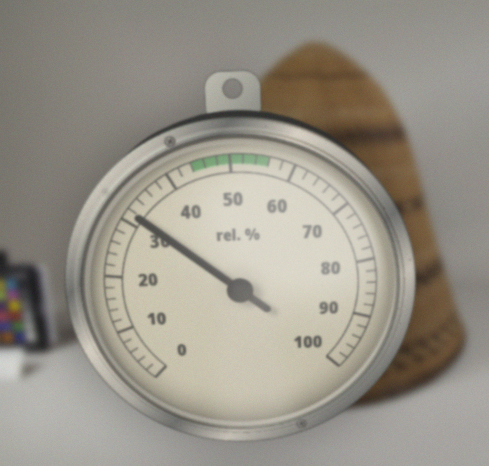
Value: 32,%
